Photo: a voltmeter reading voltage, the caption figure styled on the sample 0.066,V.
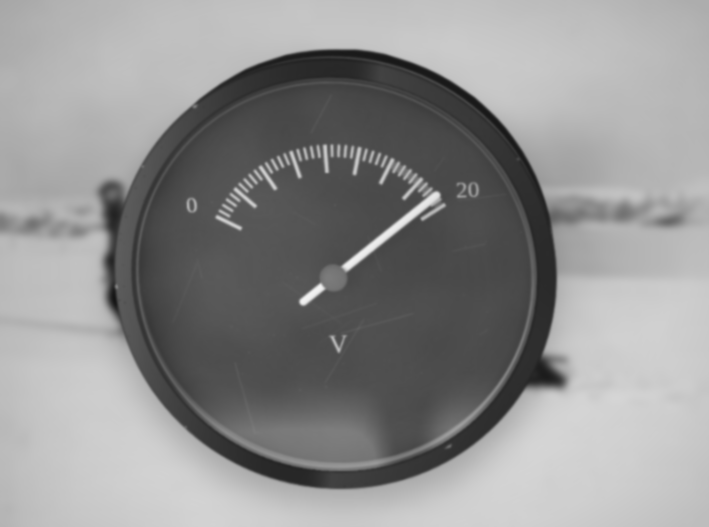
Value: 19,V
